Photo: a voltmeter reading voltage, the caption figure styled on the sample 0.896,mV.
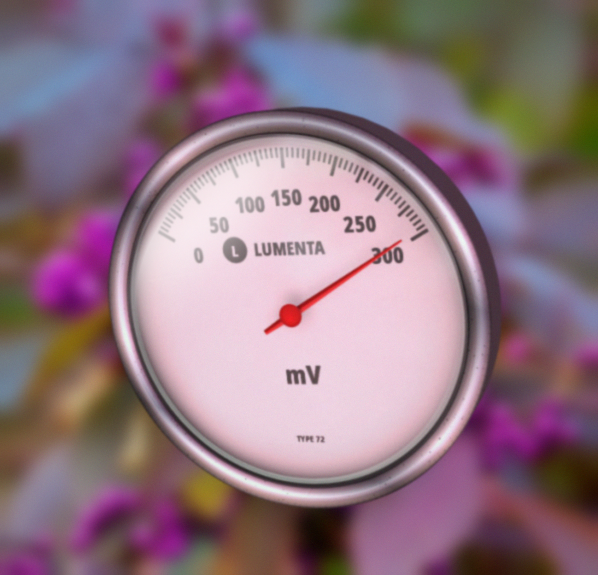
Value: 295,mV
